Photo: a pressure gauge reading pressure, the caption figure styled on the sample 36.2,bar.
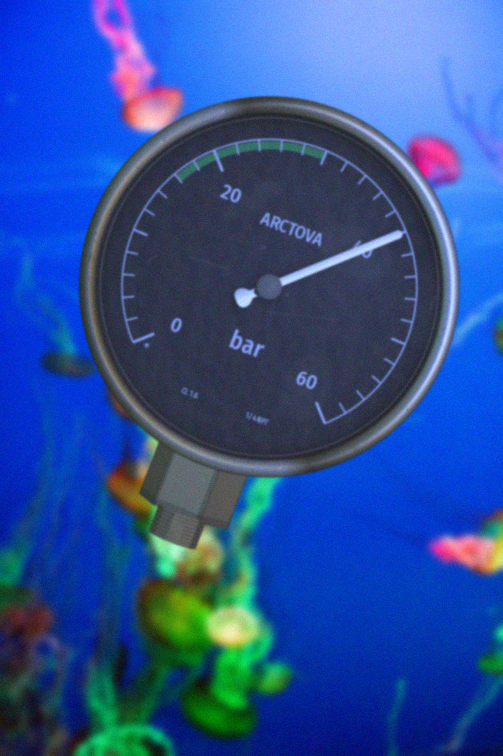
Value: 40,bar
